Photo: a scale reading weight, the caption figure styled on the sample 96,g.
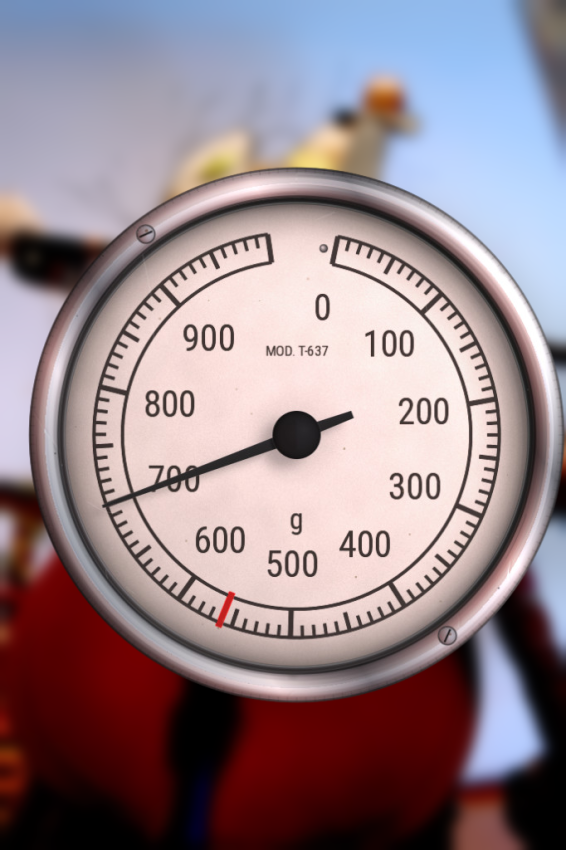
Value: 700,g
